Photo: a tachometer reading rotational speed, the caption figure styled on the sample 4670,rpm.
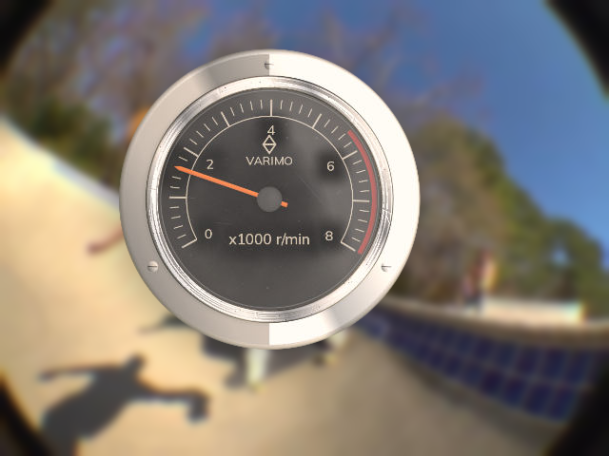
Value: 1600,rpm
